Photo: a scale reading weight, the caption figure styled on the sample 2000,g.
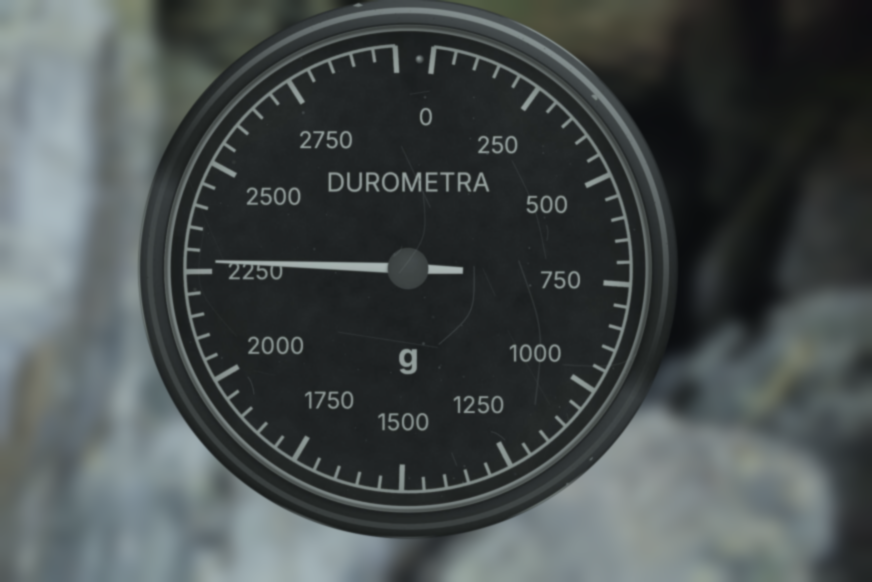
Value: 2275,g
